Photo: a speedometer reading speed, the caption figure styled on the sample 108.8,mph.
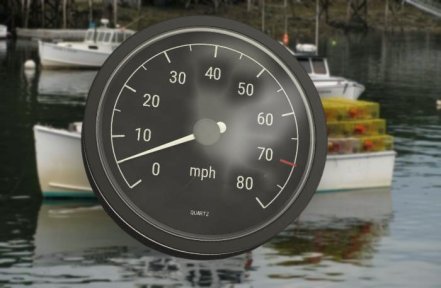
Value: 5,mph
